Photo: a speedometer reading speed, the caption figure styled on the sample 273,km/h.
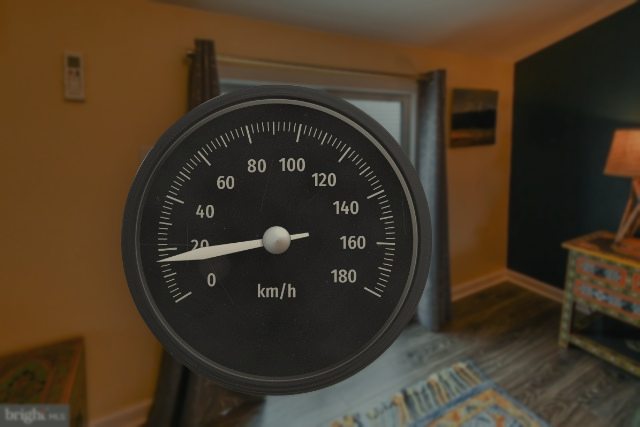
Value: 16,km/h
